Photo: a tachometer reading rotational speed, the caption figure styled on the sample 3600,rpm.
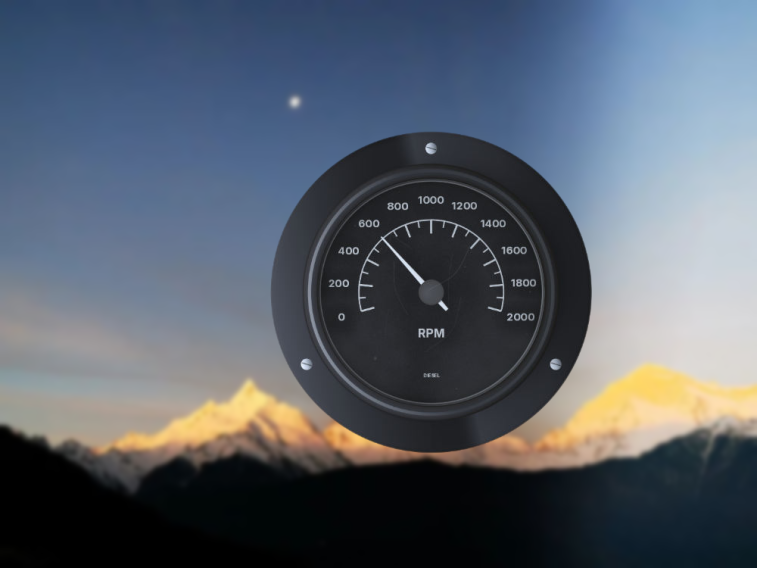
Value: 600,rpm
